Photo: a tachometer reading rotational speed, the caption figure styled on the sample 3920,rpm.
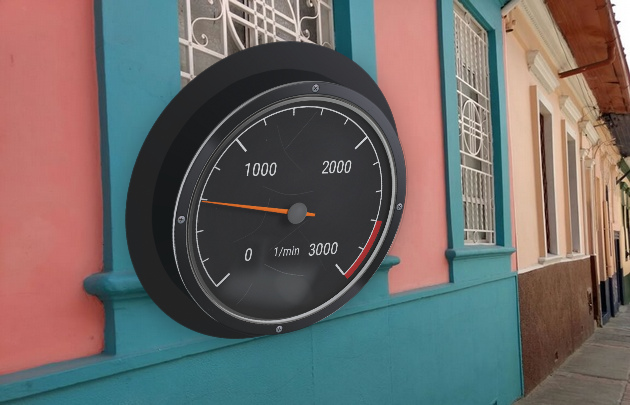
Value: 600,rpm
